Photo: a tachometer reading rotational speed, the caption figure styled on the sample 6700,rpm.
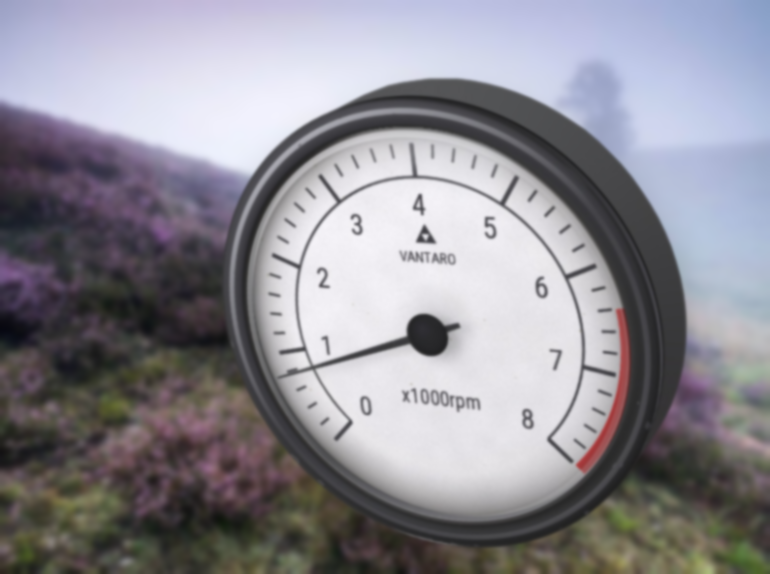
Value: 800,rpm
